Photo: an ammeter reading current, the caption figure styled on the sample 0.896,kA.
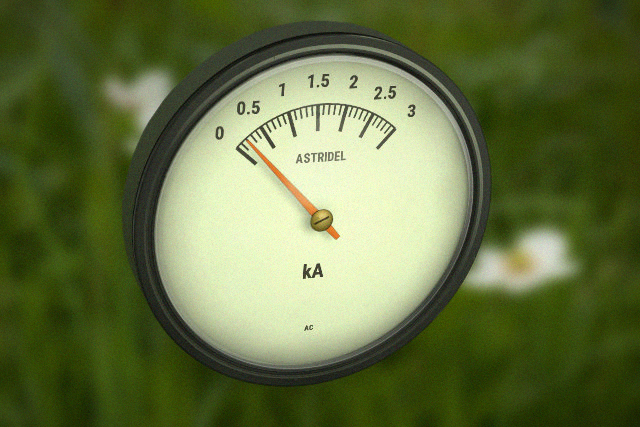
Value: 0.2,kA
